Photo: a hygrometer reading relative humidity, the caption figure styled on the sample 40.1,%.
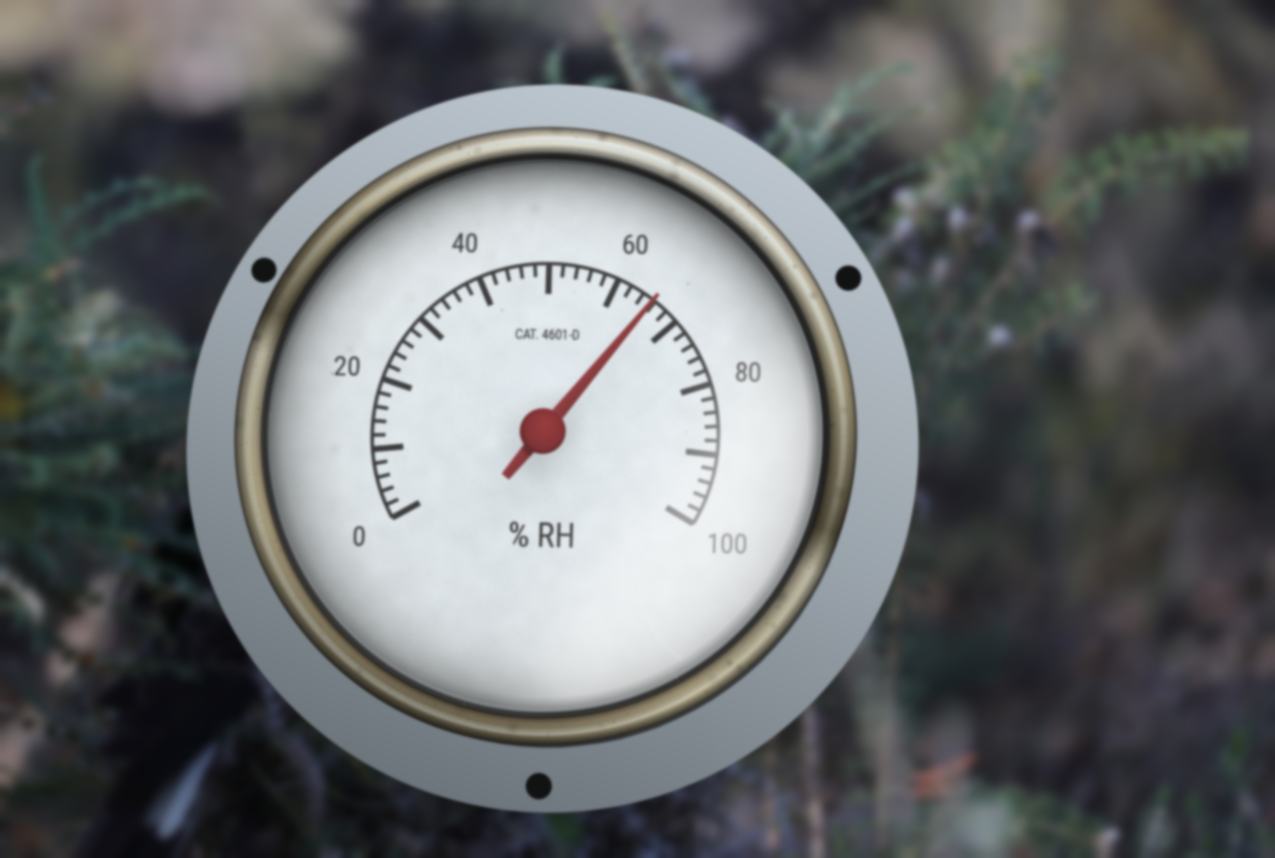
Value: 66,%
